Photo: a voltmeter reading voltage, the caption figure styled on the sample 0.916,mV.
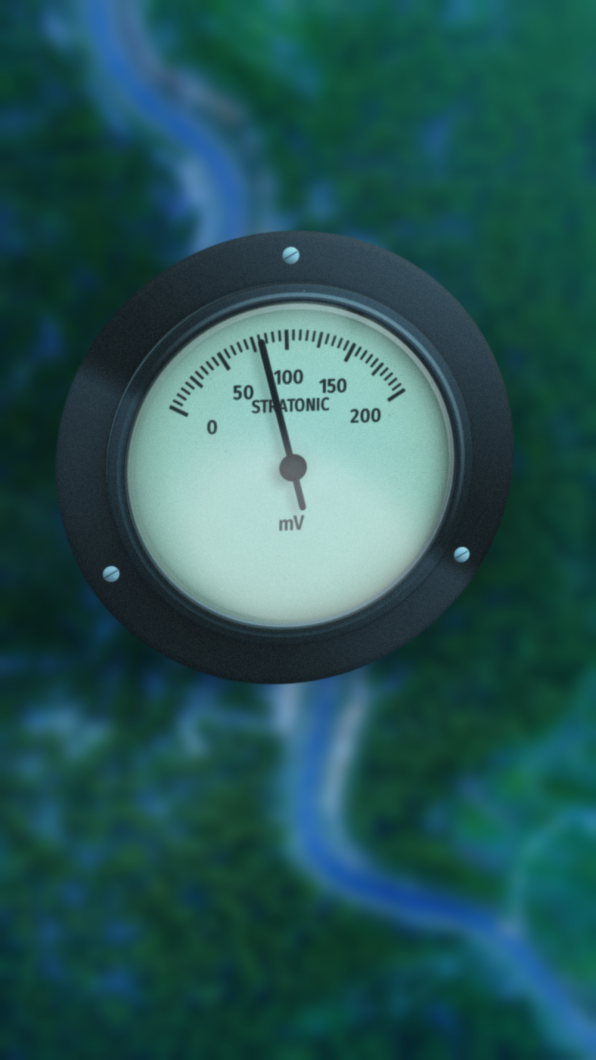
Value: 80,mV
